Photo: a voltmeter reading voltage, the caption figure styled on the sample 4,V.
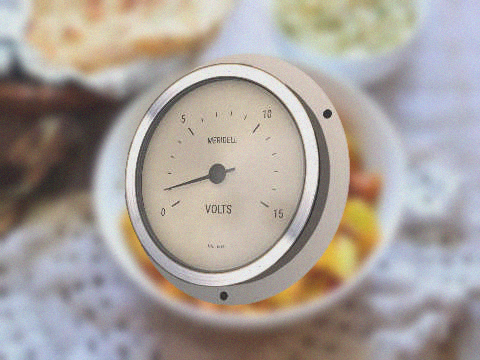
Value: 1,V
